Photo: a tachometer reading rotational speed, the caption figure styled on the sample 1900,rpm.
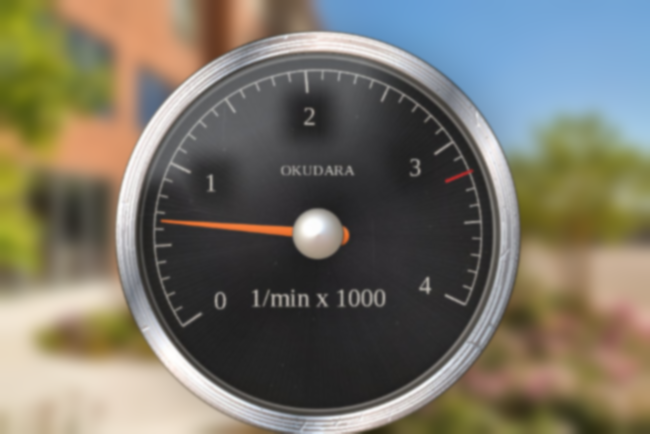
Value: 650,rpm
